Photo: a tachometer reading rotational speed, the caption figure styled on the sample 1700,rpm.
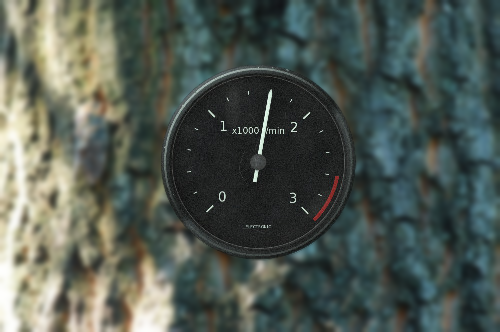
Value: 1600,rpm
